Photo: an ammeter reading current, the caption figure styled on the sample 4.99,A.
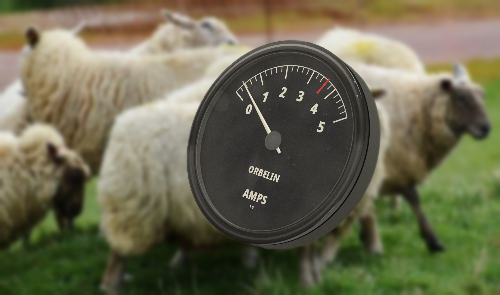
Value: 0.4,A
